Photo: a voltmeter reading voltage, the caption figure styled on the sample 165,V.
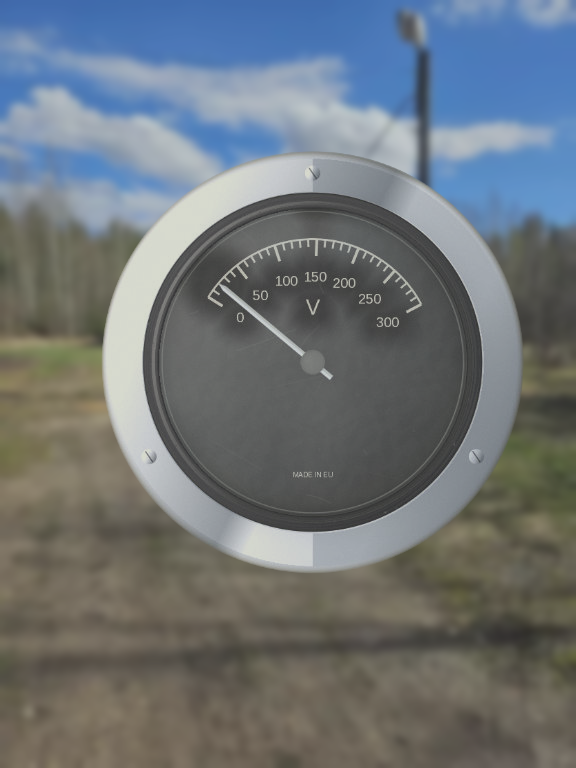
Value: 20,V
